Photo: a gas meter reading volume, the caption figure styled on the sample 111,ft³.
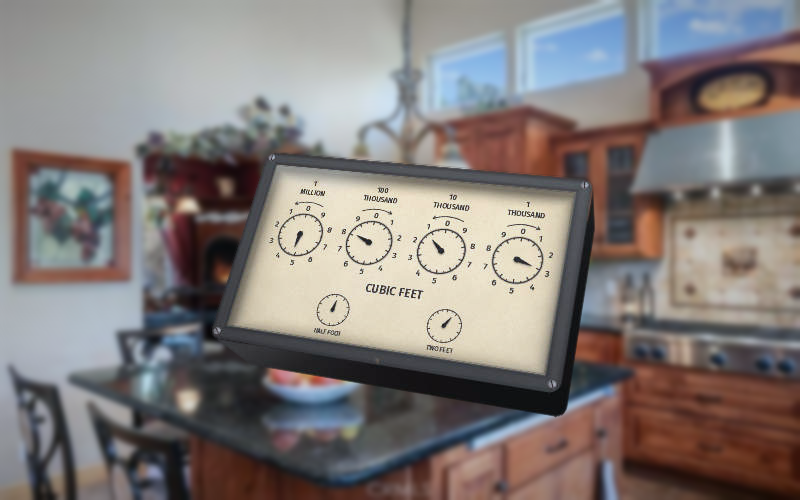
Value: 481300,ft³
